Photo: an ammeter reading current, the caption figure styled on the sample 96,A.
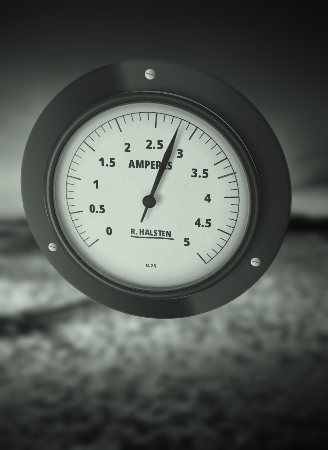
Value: 2.8,A
